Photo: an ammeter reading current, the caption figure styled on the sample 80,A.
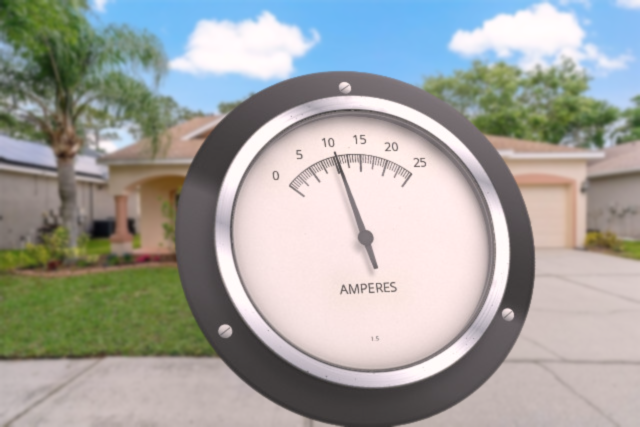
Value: 10,A
